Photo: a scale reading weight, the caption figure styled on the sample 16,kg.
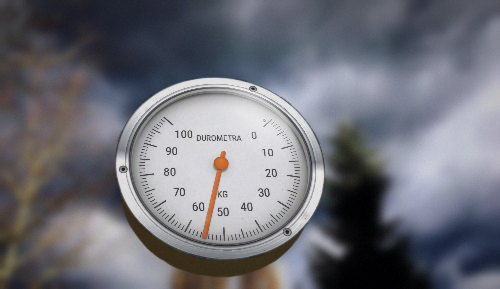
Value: 55,kg
